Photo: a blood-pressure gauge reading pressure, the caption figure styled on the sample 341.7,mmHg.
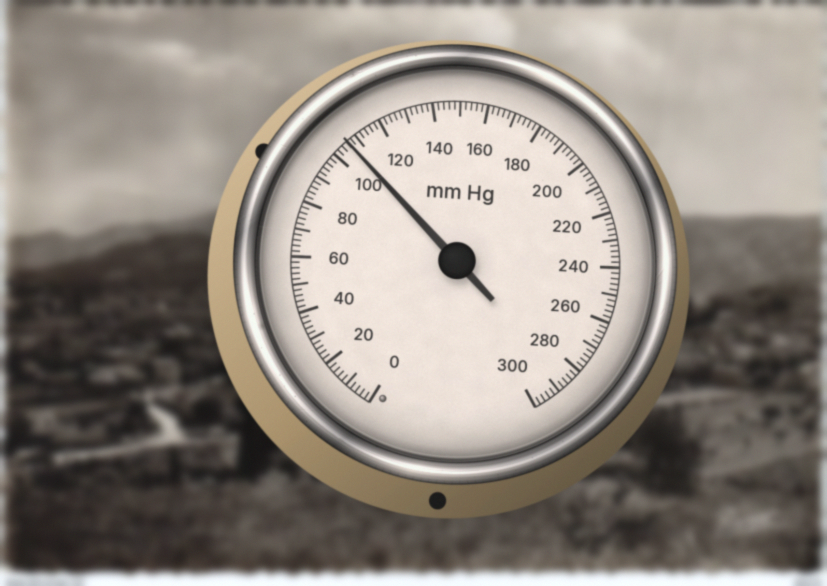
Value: 106,mmHg
